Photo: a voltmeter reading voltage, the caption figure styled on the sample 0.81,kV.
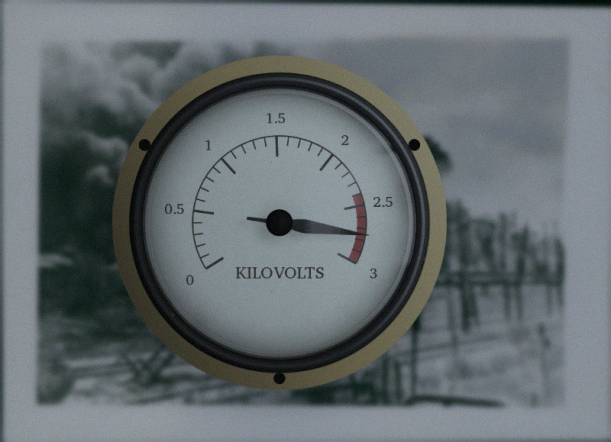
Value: 2.75,kV
